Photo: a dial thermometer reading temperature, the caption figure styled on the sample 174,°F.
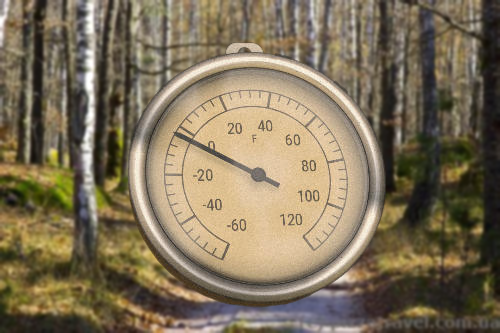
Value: -4,°F
